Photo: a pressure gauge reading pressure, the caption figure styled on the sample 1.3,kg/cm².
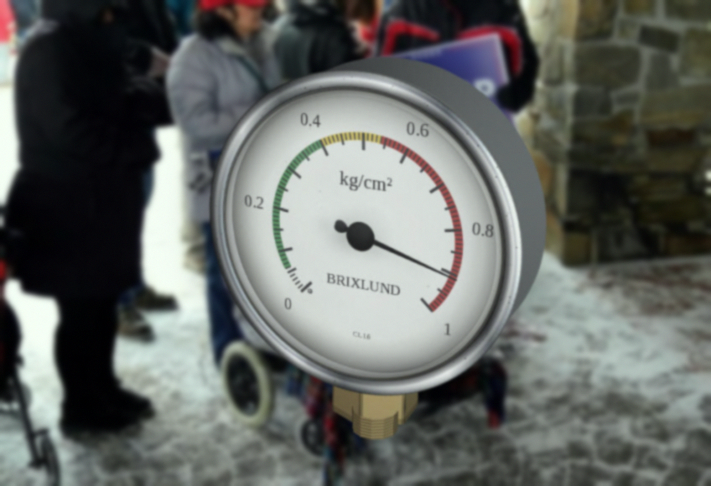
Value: 0.9,kg/cm²
